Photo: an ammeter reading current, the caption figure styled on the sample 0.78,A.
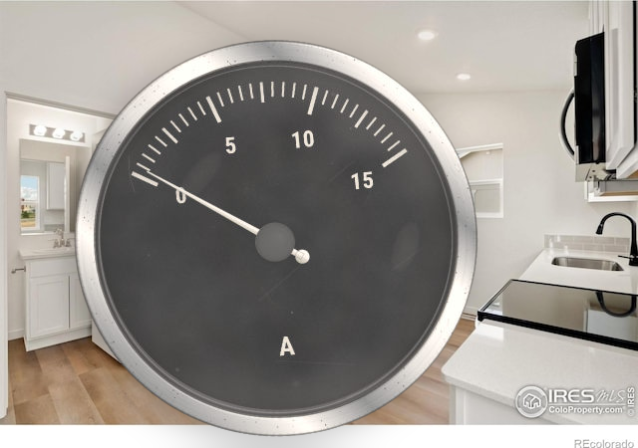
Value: 0.5,A
